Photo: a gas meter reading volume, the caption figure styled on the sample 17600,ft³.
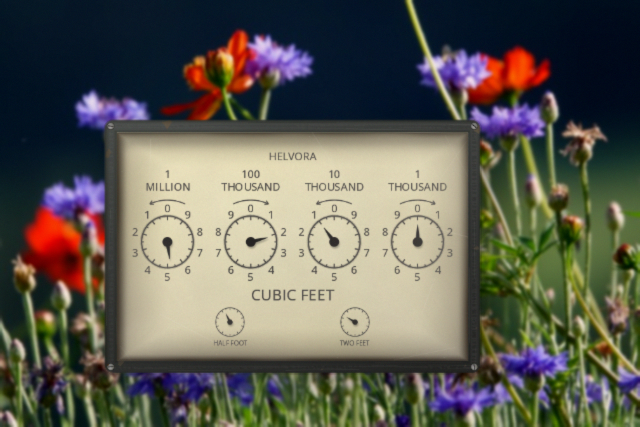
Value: 521000,ft³
